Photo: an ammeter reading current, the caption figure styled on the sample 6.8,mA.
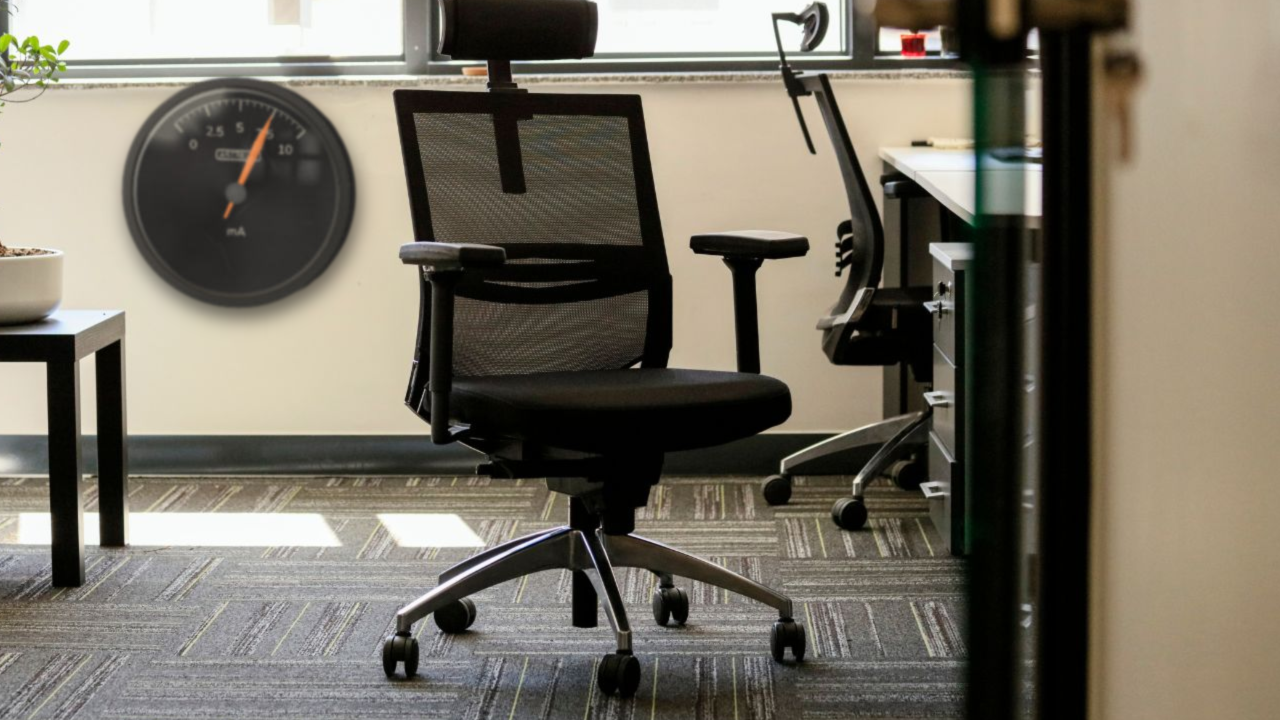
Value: 7.5,mA
